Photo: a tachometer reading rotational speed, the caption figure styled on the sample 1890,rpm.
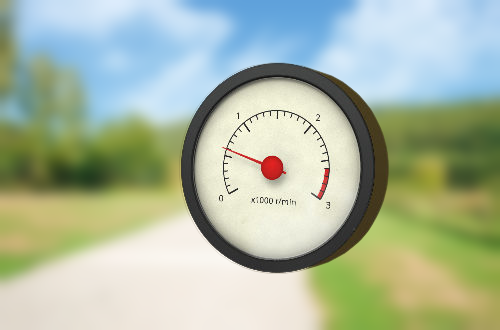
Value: 600,rpm
